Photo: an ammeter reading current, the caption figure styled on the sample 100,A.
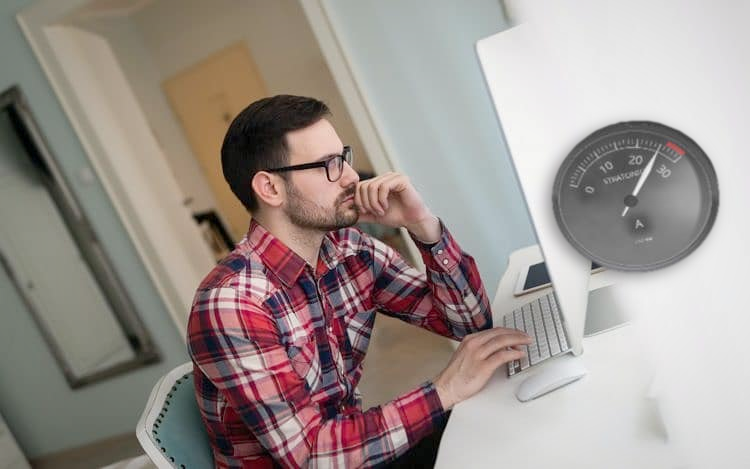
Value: 25,A
